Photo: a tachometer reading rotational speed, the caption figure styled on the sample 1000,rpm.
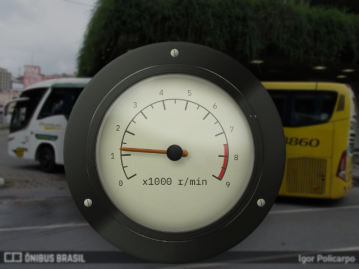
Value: 1250,rpm
